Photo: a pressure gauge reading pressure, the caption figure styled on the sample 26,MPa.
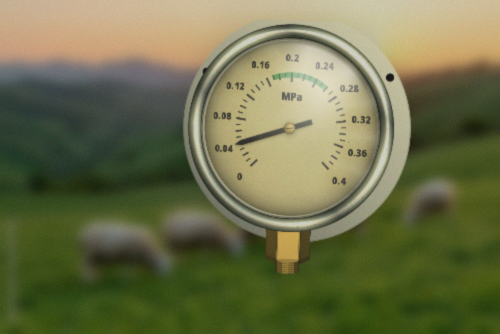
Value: 0.04,MPa
